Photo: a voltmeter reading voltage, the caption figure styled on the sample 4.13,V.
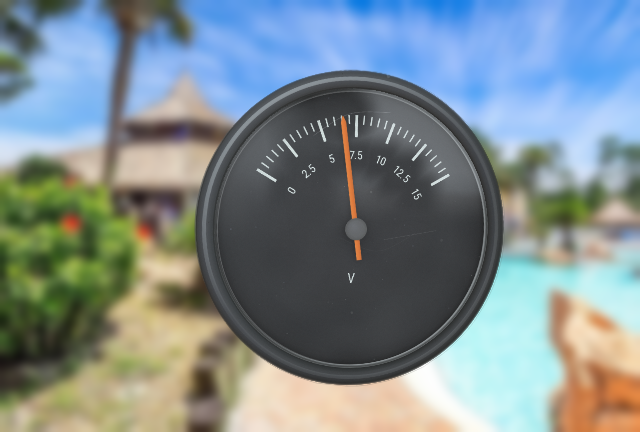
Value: 6.5,V
